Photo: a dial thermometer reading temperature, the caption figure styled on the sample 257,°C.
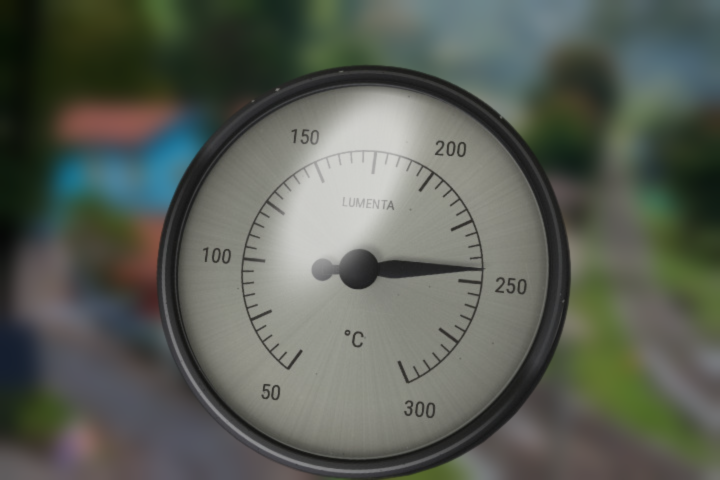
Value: 245,°C
